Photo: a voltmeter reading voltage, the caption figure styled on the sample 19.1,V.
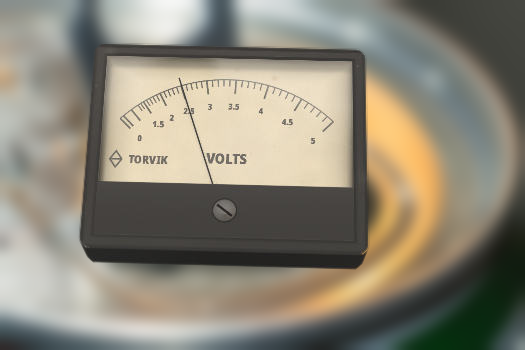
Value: 2.5,V
